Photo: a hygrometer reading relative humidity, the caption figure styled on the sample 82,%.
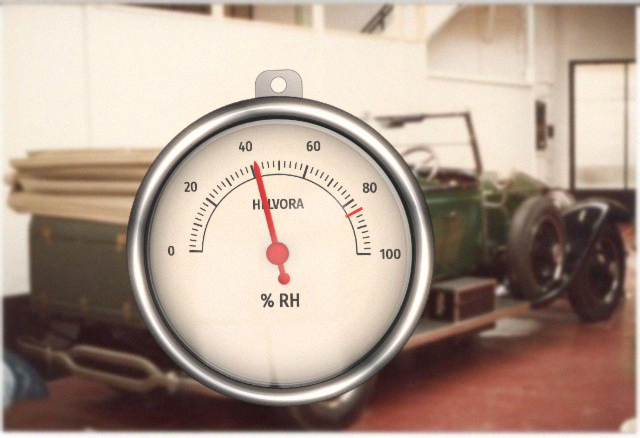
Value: 42,%
